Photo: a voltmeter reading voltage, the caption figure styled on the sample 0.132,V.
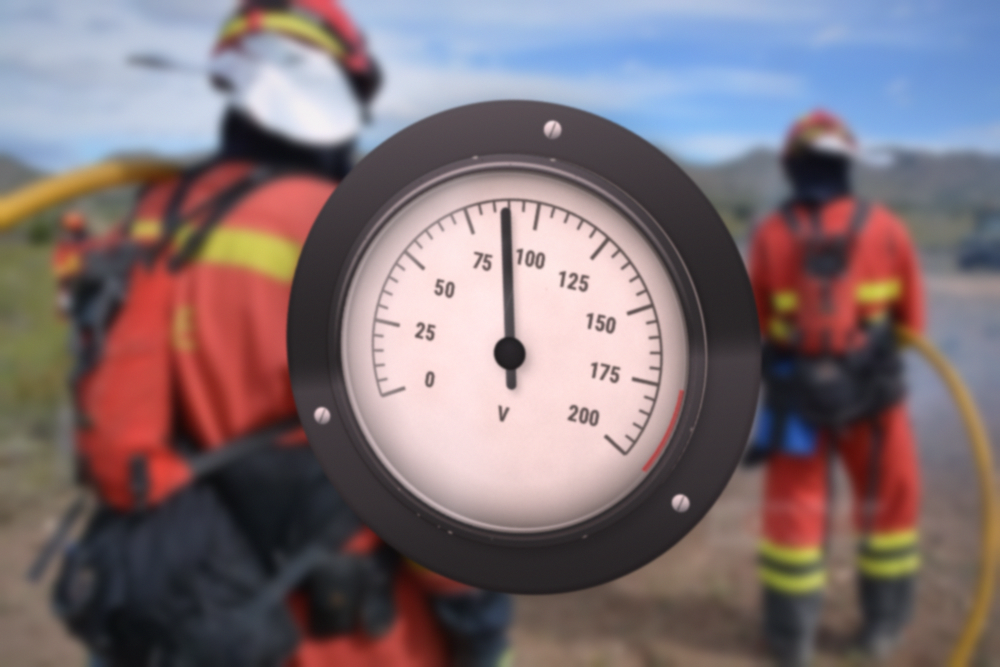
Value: 90,V
